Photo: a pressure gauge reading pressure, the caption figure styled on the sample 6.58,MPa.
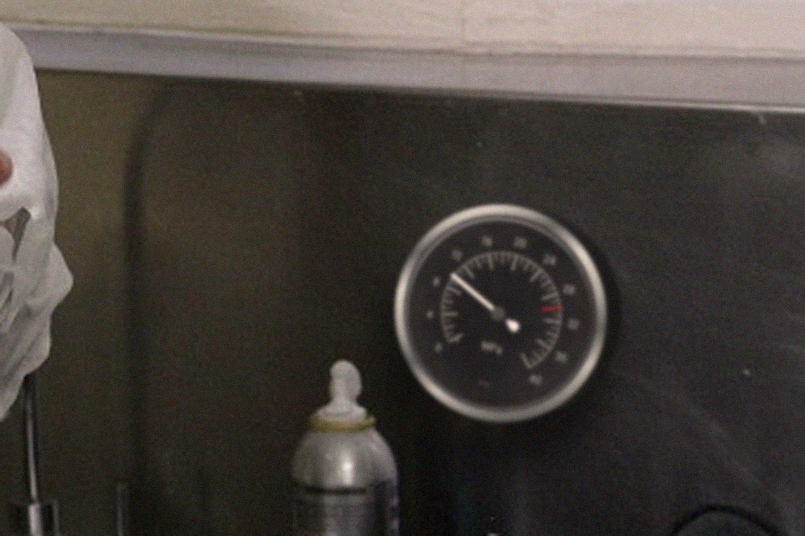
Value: 10,MPa
